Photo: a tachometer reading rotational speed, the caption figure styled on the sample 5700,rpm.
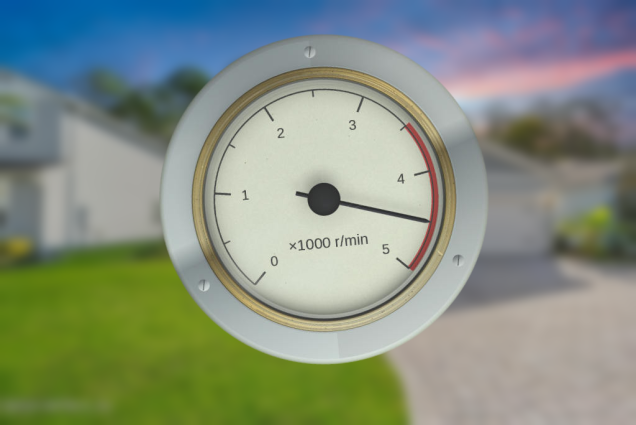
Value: 4500,rpm
